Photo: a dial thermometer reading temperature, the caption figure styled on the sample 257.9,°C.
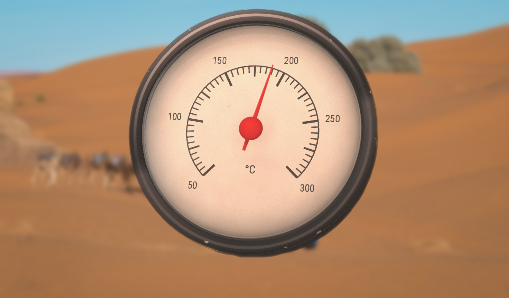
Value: 190,°C
